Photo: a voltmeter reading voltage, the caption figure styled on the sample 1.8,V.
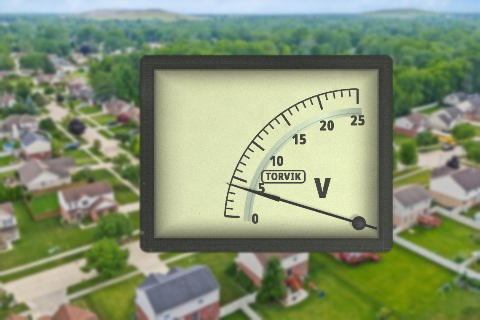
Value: 4,V
